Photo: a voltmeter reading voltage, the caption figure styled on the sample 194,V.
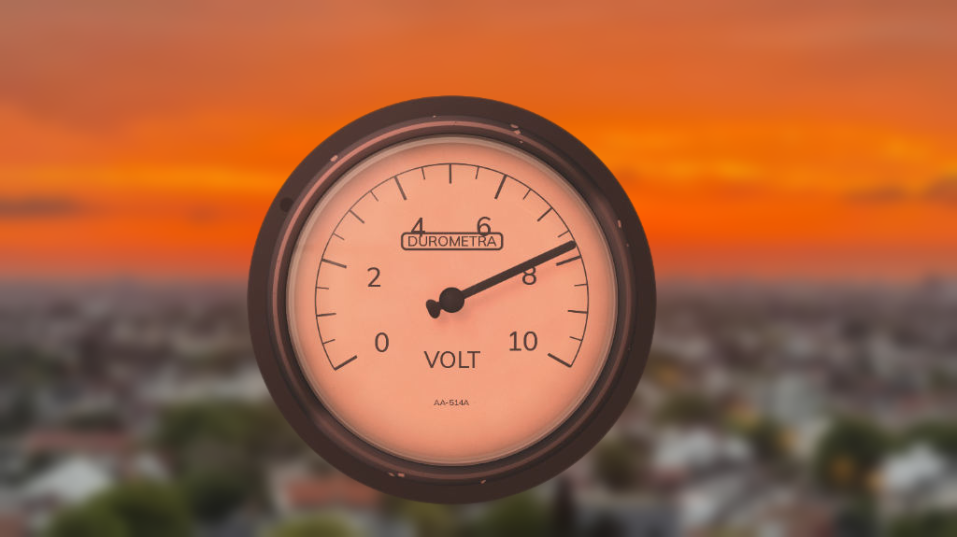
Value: 7.75,V
